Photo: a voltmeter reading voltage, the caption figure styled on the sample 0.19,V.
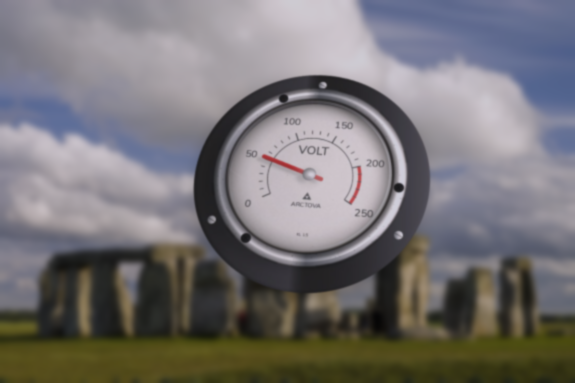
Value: 50,V
